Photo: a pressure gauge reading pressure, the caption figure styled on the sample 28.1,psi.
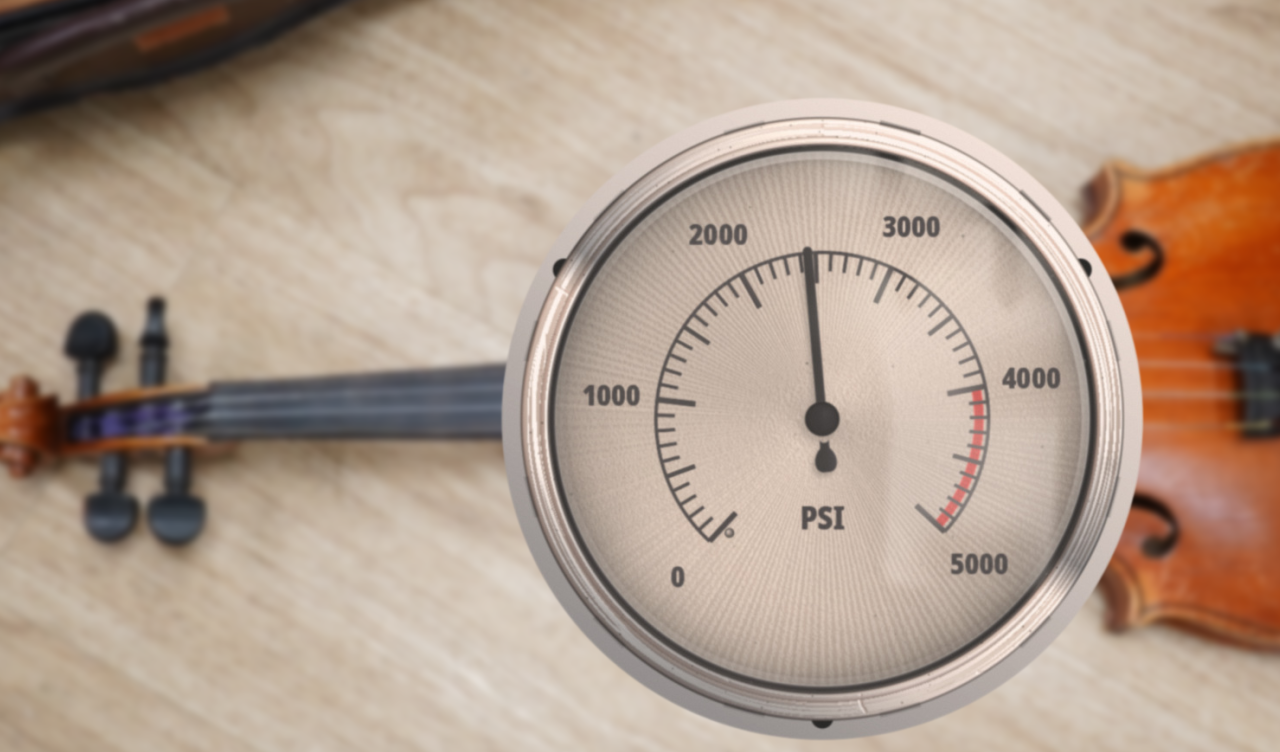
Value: 2450,psi
